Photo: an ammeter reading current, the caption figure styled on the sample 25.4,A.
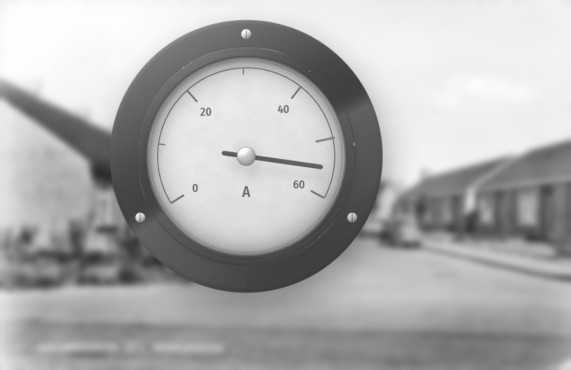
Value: 55,A
